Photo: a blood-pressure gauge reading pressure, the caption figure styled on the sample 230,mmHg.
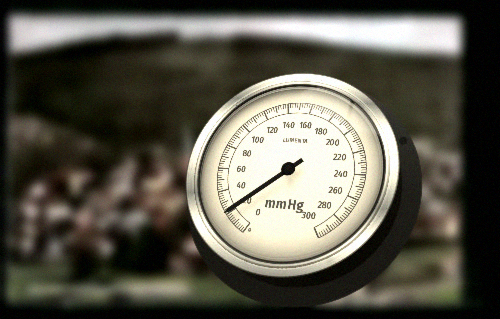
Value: 20,mmHg
